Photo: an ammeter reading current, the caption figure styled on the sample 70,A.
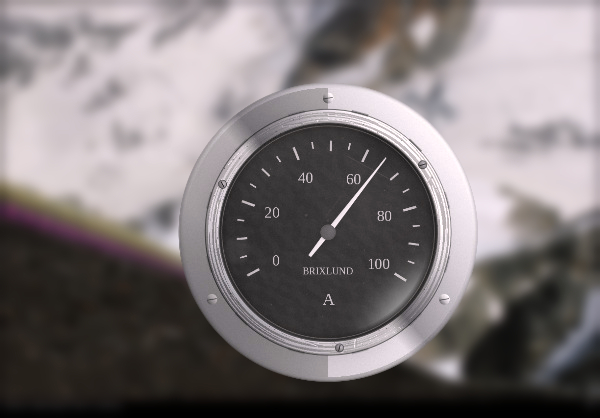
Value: 65,A
